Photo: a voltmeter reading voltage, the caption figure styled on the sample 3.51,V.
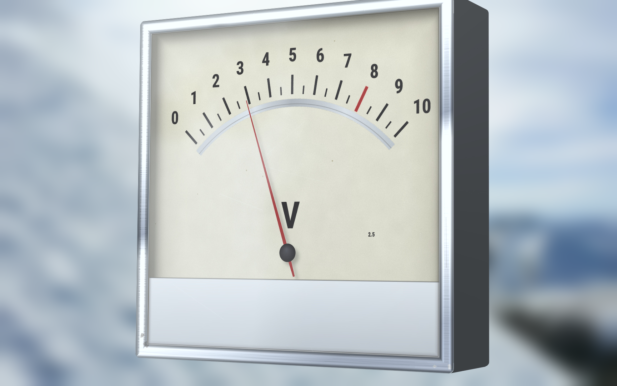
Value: 3,V
